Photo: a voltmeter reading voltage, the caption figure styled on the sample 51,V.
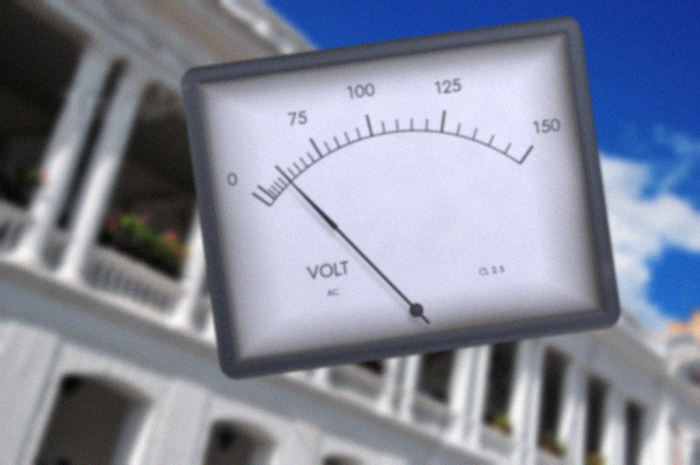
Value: 50,V
